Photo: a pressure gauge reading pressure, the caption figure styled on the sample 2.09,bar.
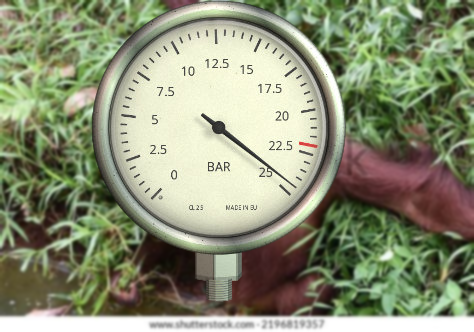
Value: 24.5,bar
